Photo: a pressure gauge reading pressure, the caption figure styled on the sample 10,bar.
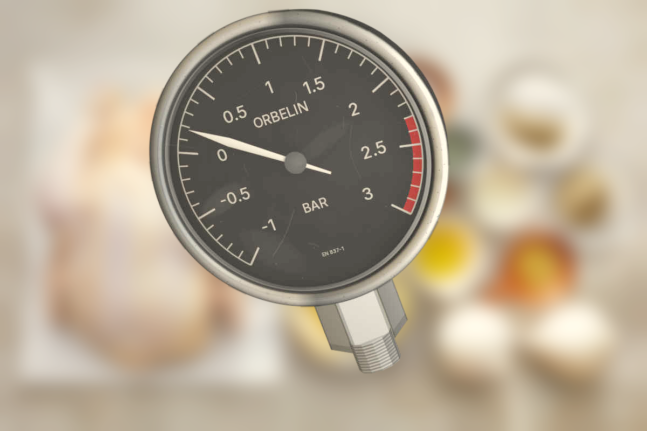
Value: 0.2,bar
